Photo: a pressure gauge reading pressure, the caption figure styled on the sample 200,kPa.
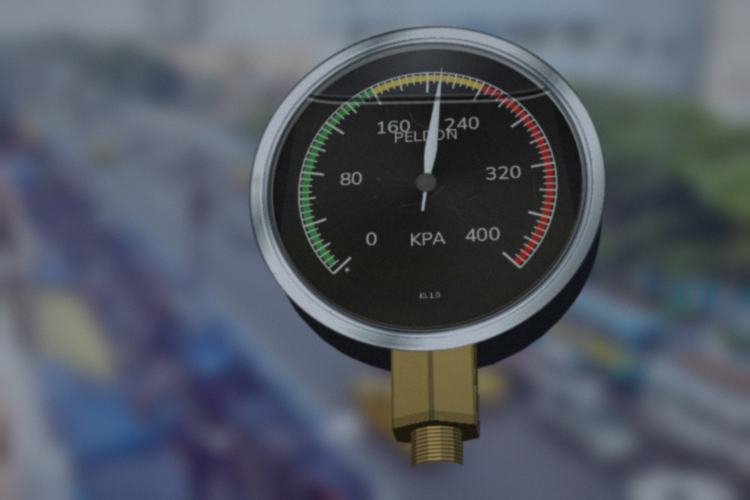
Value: 210,kPa
